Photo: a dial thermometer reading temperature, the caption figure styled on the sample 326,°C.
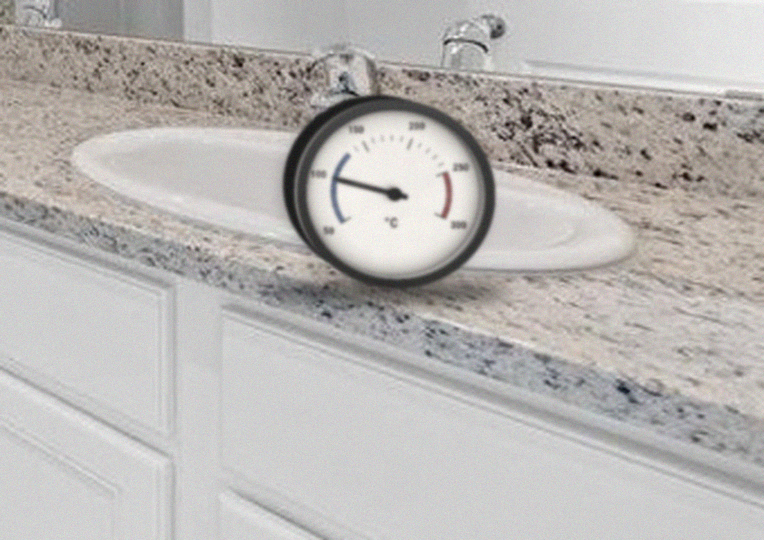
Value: 100,°C
